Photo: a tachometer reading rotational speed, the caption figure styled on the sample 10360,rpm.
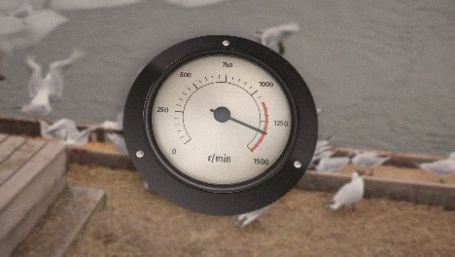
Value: 1350,rpm
